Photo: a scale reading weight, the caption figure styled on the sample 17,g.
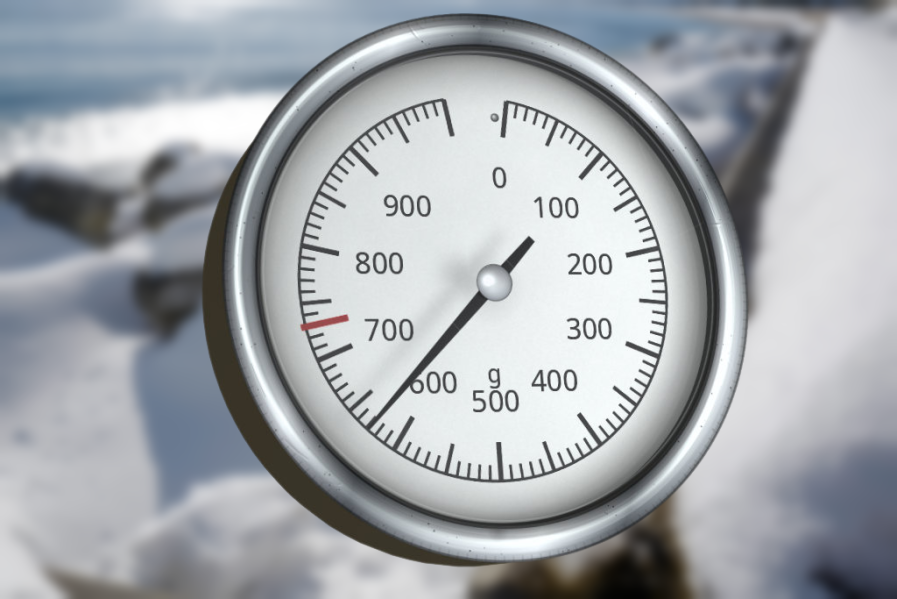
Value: 630,g
